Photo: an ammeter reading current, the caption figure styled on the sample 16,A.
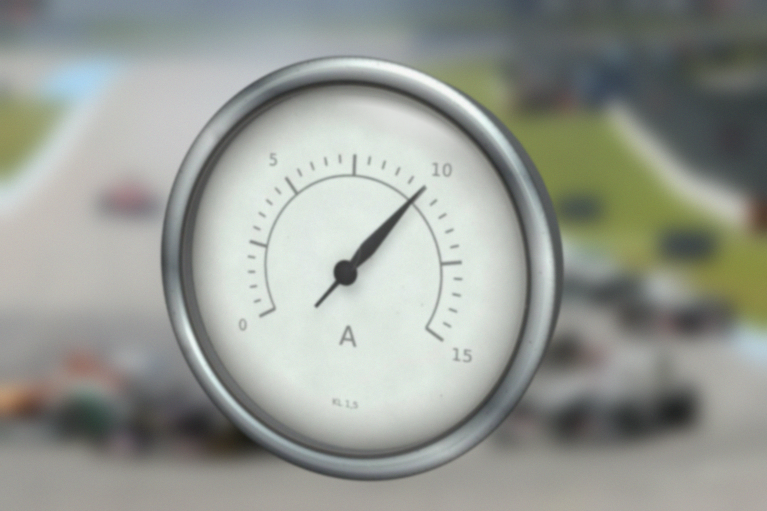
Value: 10,A
